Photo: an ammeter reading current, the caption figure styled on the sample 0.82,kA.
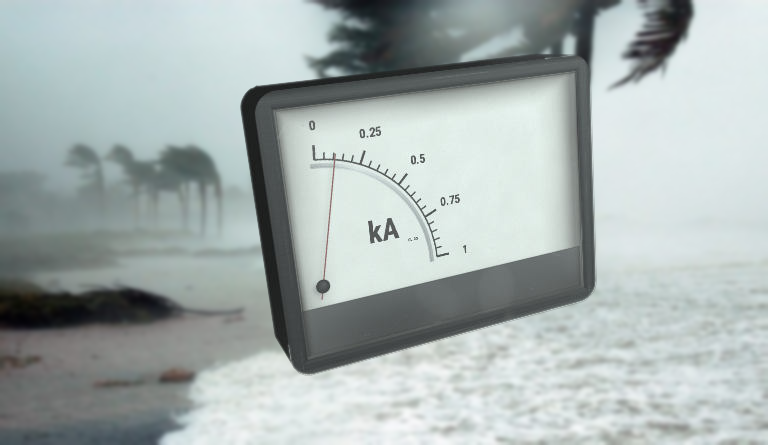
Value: 0.1,kA
